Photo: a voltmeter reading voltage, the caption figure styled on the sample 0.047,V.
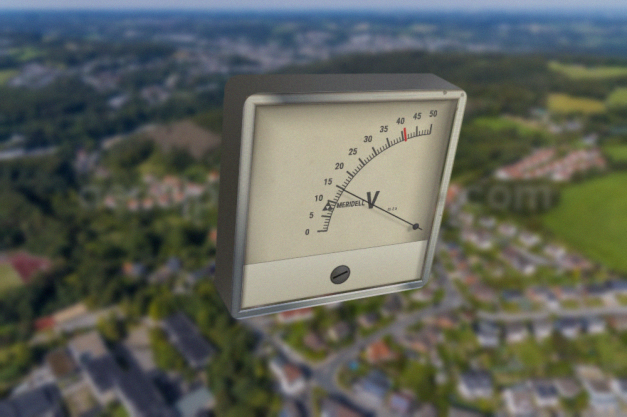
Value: 15,V
